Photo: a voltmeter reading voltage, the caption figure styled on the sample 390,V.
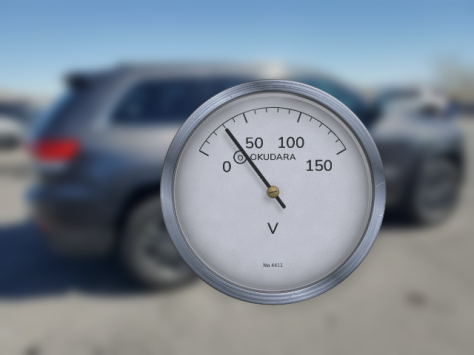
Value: 30,V
